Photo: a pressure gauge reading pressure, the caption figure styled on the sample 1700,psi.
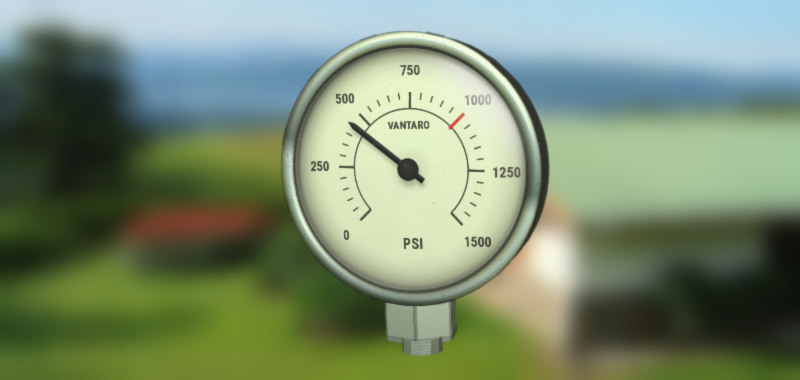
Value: 450,psi
